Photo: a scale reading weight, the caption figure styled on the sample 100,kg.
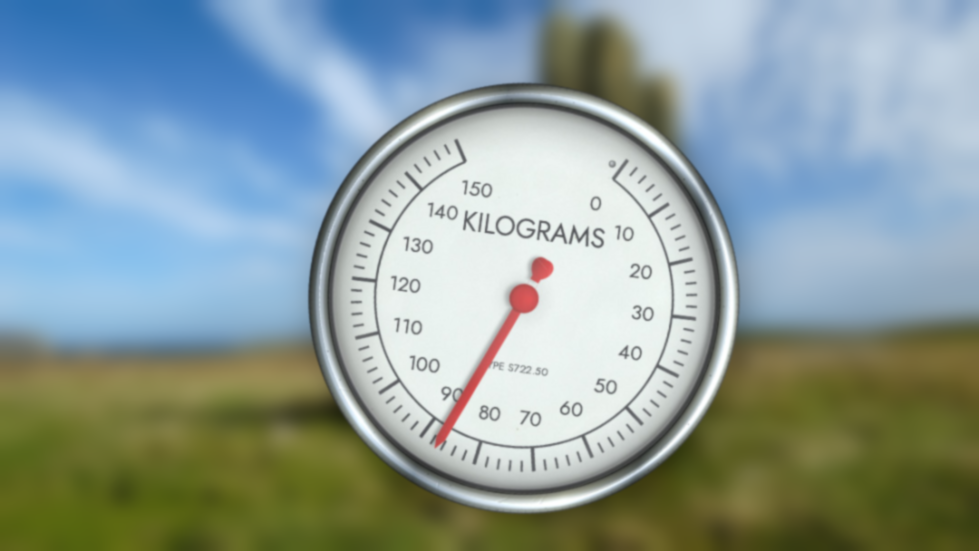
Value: 87,kg
